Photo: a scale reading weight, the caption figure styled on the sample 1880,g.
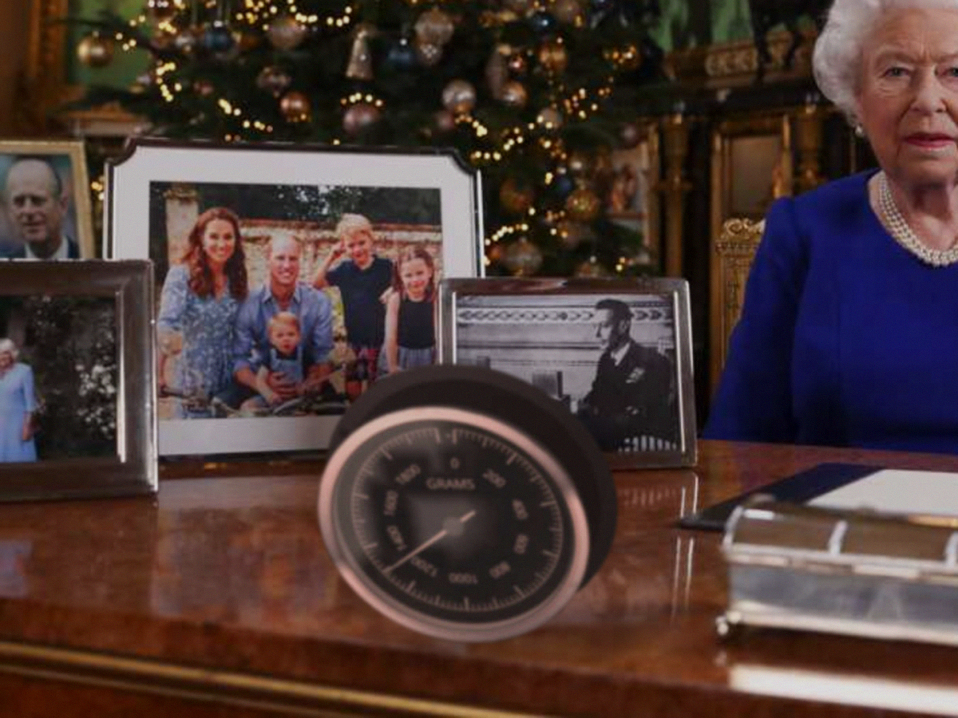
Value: 1300,g
